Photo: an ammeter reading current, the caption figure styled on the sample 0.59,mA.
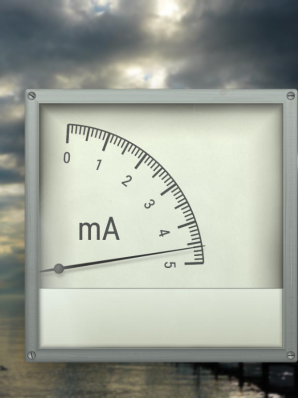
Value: 4.6,mA
